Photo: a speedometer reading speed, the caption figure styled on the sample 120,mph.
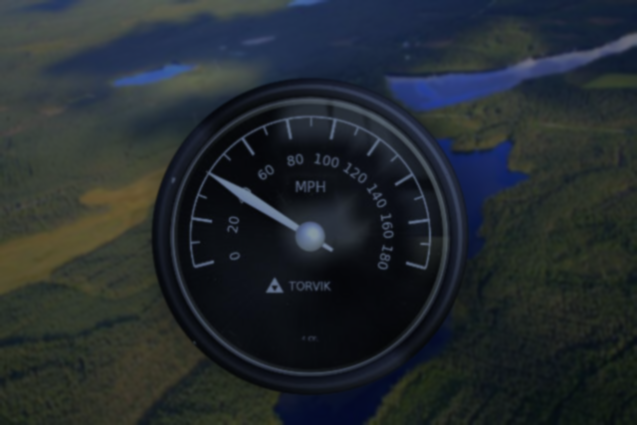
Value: 40,mph
